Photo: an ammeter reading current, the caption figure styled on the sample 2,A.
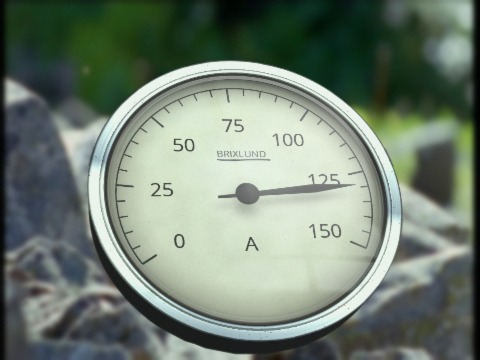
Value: 130,A
